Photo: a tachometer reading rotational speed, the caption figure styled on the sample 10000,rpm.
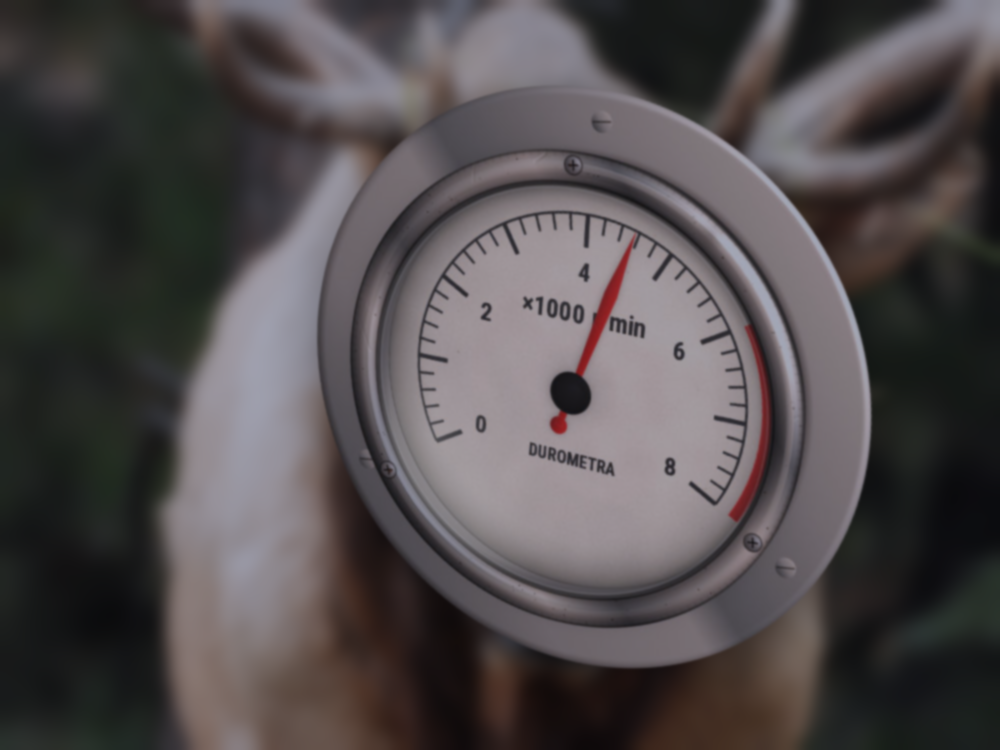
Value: 4600,rpm
